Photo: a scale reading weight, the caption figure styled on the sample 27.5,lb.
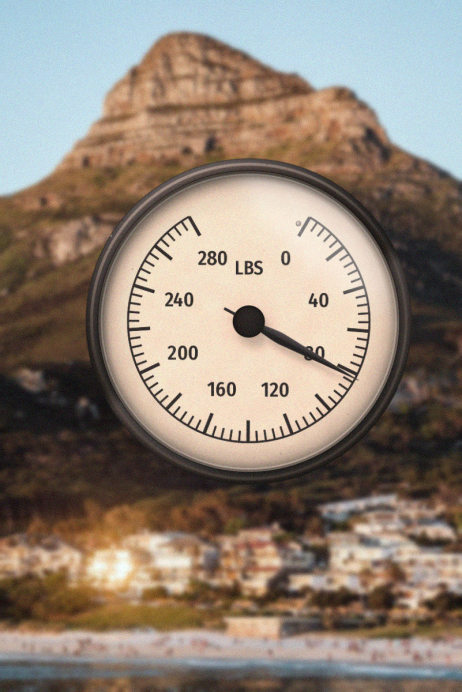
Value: 82,lb
